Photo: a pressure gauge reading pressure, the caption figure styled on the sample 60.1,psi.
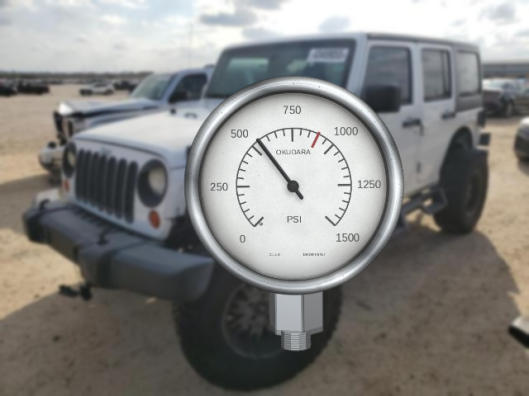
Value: 550,psi
